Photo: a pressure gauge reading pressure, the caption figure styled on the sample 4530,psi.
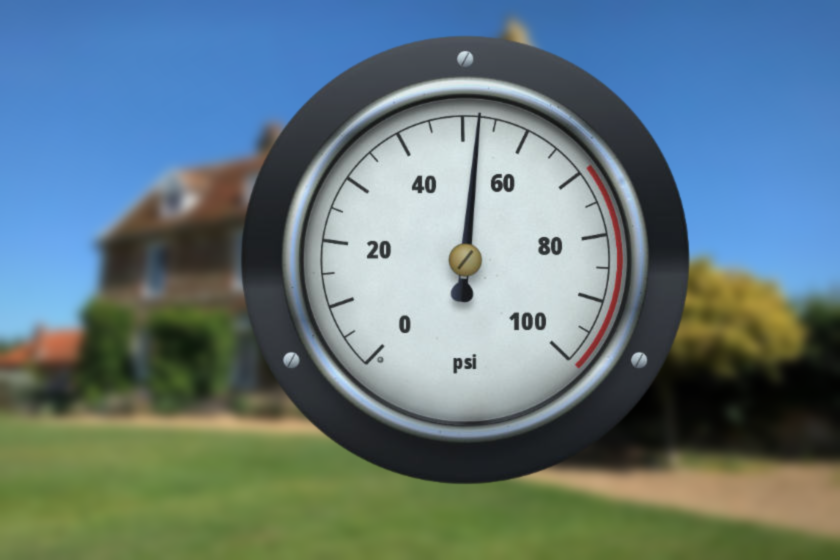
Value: 52.5,psi
